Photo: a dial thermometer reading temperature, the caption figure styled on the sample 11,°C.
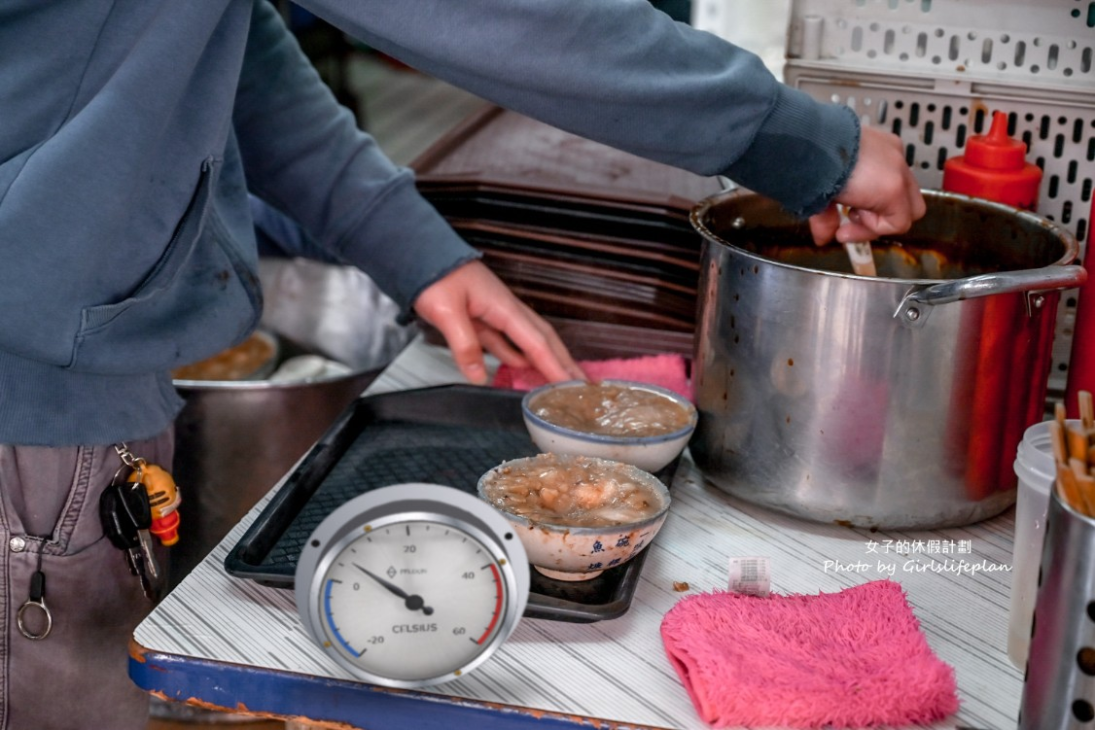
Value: 6,°C
